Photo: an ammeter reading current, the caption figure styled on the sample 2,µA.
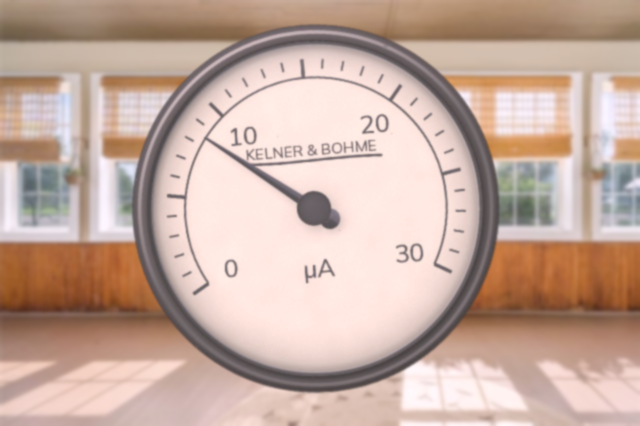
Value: 8.5,µA
